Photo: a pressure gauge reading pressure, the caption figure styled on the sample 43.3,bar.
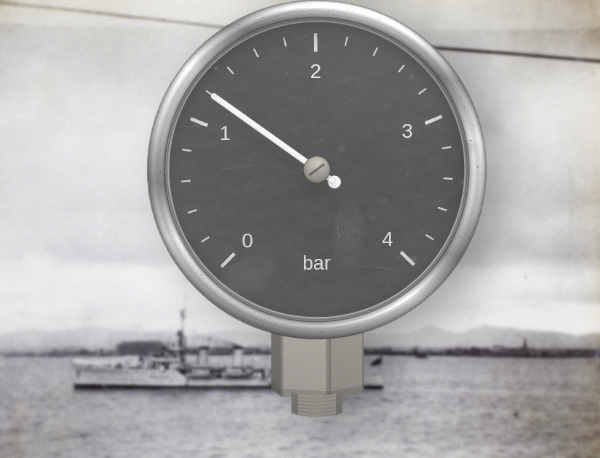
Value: 1.2,bar
